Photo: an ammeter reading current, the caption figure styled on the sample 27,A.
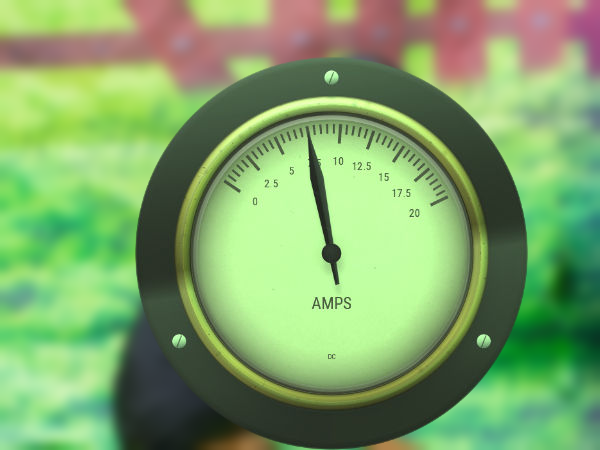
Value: 7.5,A
